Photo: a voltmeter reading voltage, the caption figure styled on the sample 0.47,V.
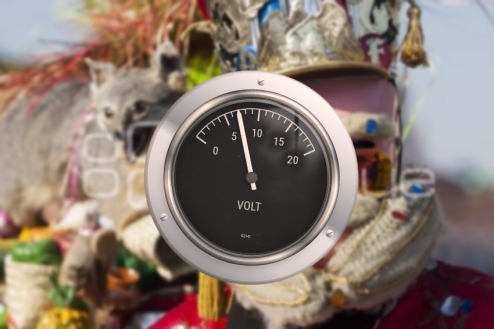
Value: 7,V
